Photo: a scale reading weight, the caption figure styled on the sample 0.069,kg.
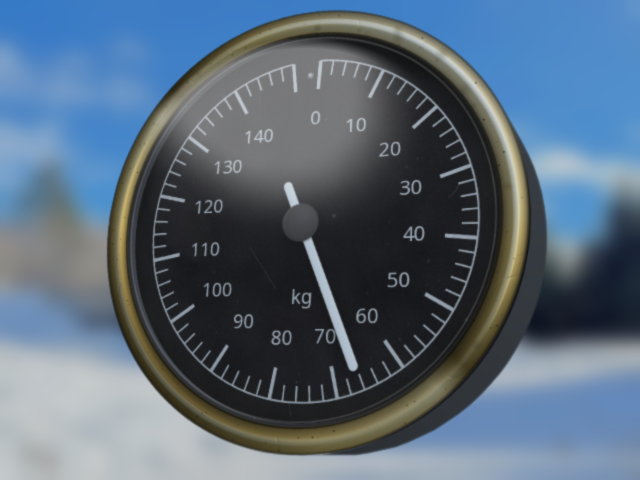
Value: 66,kg
